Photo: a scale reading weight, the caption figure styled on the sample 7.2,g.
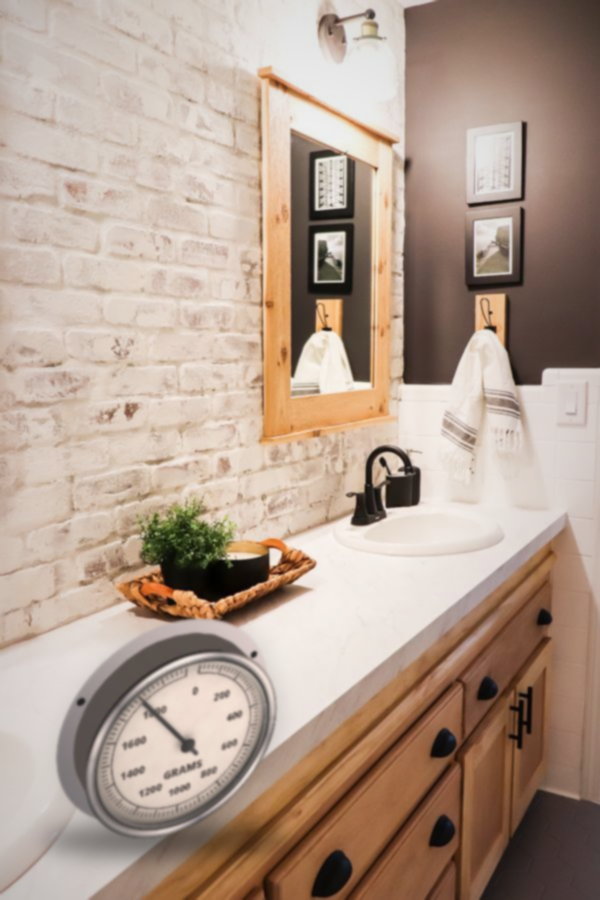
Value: 1800,g
